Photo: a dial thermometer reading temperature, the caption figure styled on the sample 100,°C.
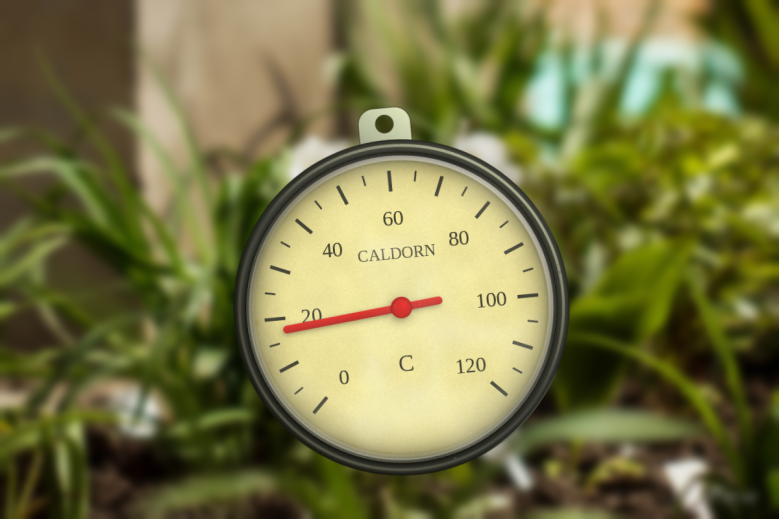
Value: 17.5,°C
